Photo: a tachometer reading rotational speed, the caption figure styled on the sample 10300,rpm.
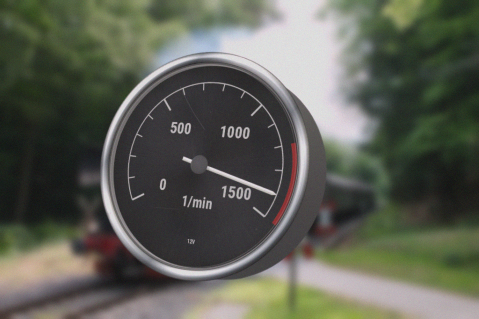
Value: 1400,rpm
